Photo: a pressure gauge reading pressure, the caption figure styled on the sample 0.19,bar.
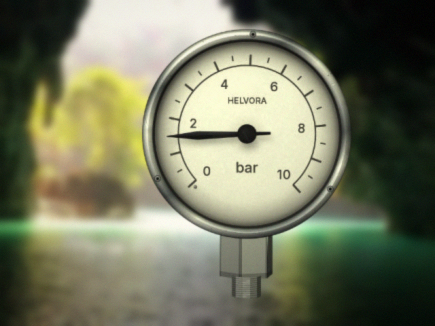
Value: 1.5,bar
